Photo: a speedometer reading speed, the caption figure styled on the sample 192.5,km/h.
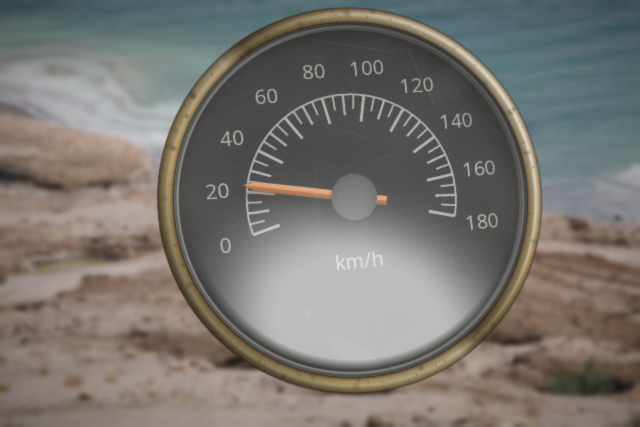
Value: 22.5,km/h
